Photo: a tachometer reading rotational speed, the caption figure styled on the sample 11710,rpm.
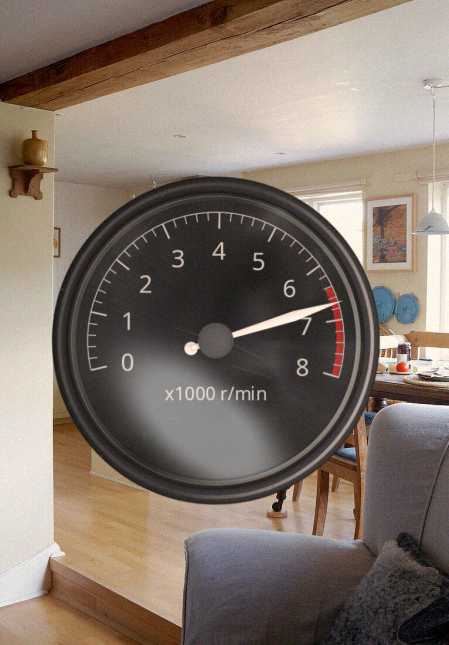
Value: 6700,rpm
